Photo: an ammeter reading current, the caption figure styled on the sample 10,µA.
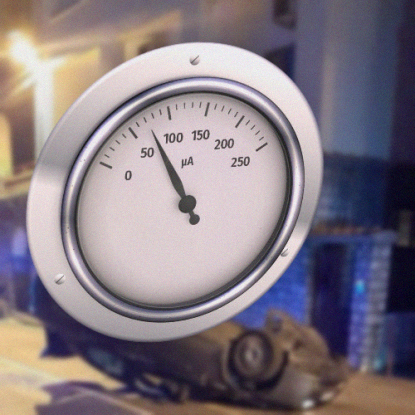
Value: 70,µA
